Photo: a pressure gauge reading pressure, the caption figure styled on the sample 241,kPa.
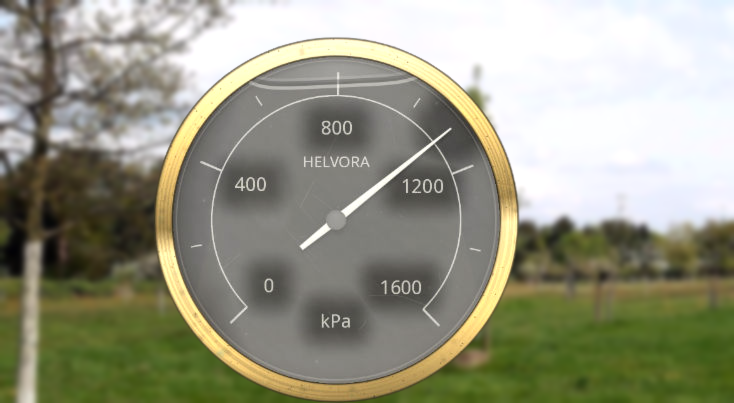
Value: 1100,kPa
